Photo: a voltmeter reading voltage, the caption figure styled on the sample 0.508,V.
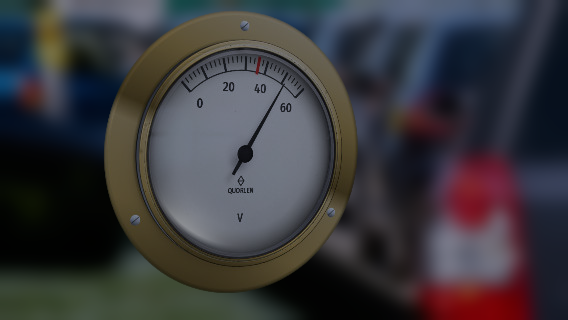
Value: 50,V
